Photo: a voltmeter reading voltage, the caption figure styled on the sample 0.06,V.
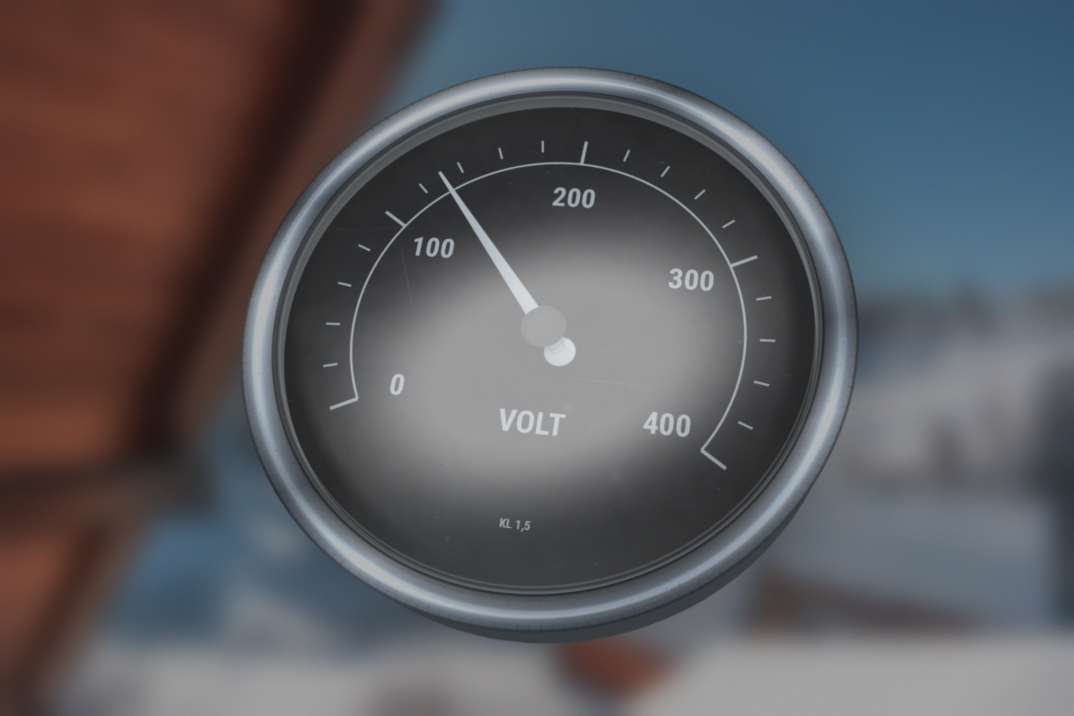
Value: 130,V
